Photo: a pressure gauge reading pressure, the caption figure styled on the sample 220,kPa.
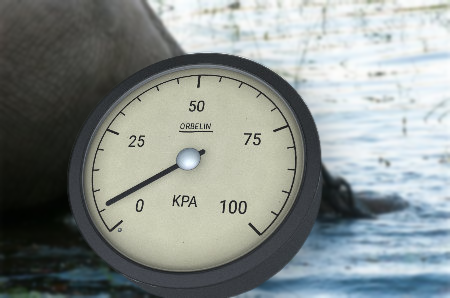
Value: 5,kPa
